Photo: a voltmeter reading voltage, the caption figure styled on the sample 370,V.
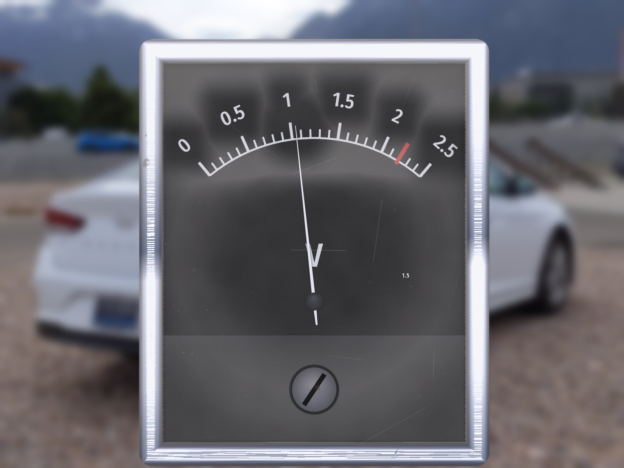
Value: 1.05,V
